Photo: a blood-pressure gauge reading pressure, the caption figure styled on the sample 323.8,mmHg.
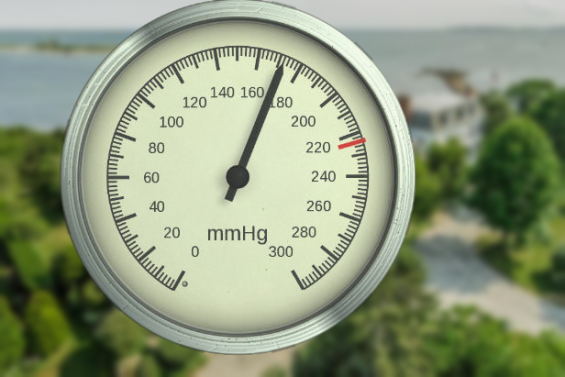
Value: 172,mmHg
